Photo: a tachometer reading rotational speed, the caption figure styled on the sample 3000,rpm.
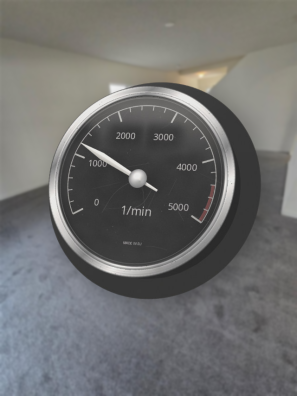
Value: 1200,rpm
